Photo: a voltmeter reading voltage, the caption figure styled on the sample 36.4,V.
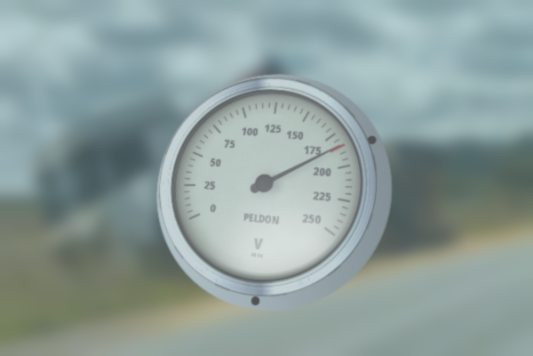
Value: 185,V
